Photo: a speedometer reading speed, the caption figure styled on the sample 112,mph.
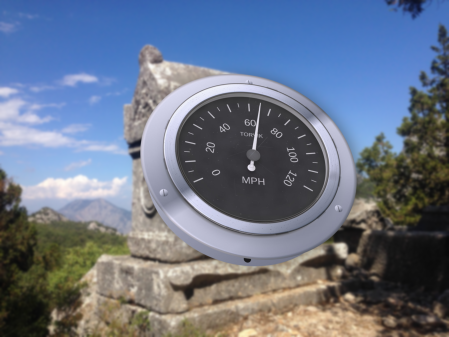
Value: 65,mph
